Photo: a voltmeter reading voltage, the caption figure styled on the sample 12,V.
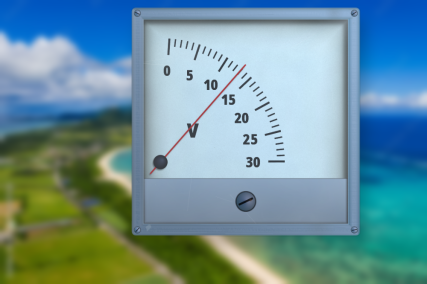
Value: 13,V
